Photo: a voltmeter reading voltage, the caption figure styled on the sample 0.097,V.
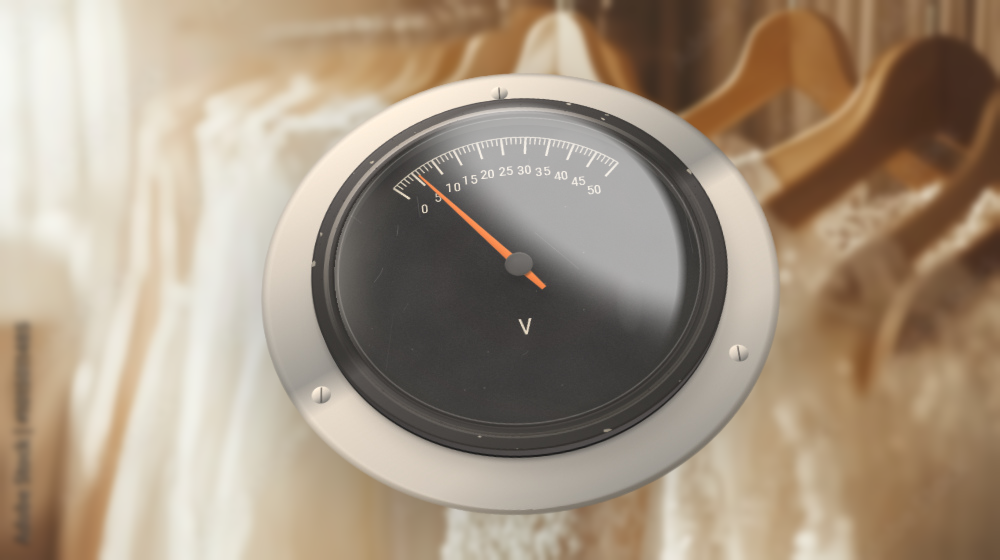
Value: 5,V
